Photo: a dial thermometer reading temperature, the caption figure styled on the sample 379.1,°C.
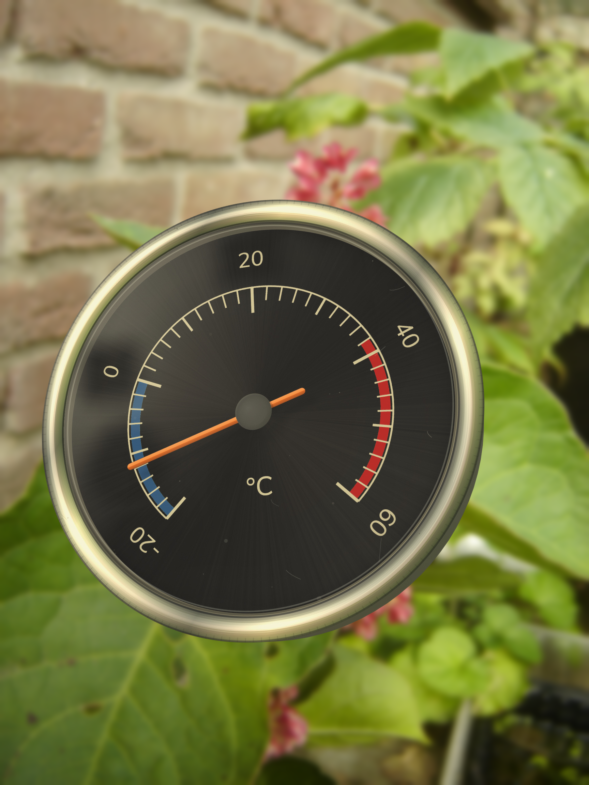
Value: -12,°C
